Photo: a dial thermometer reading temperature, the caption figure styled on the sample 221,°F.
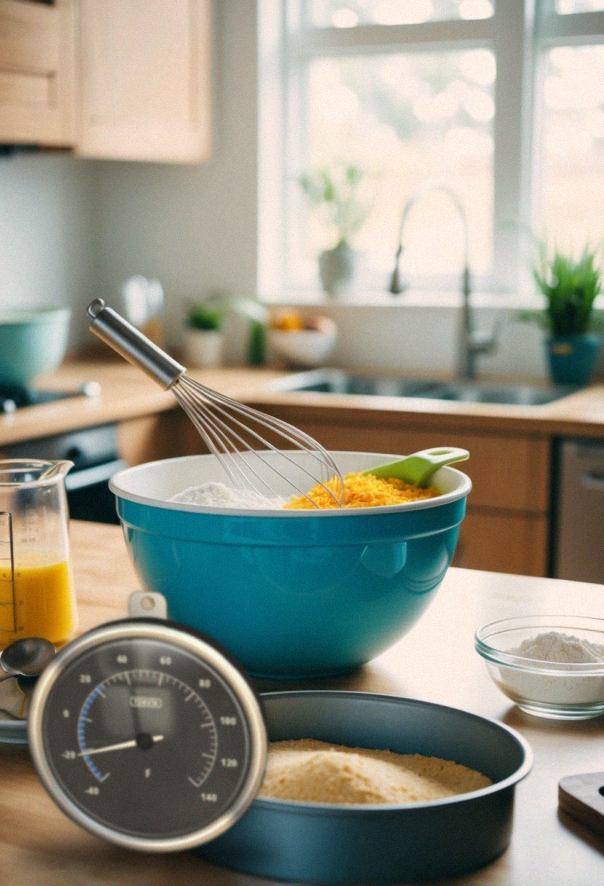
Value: -20,°F
